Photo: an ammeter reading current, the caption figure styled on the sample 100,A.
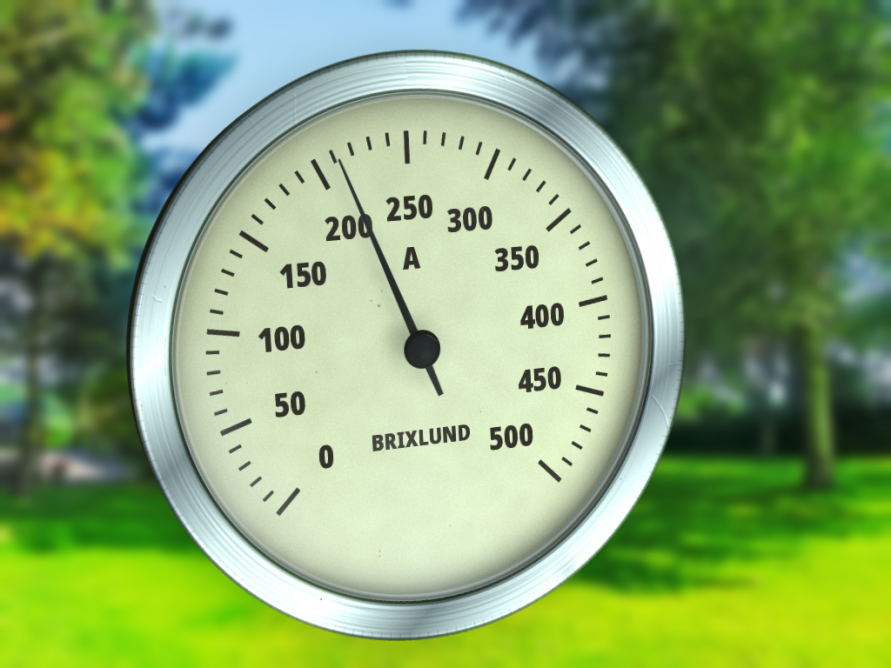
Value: 210,A
